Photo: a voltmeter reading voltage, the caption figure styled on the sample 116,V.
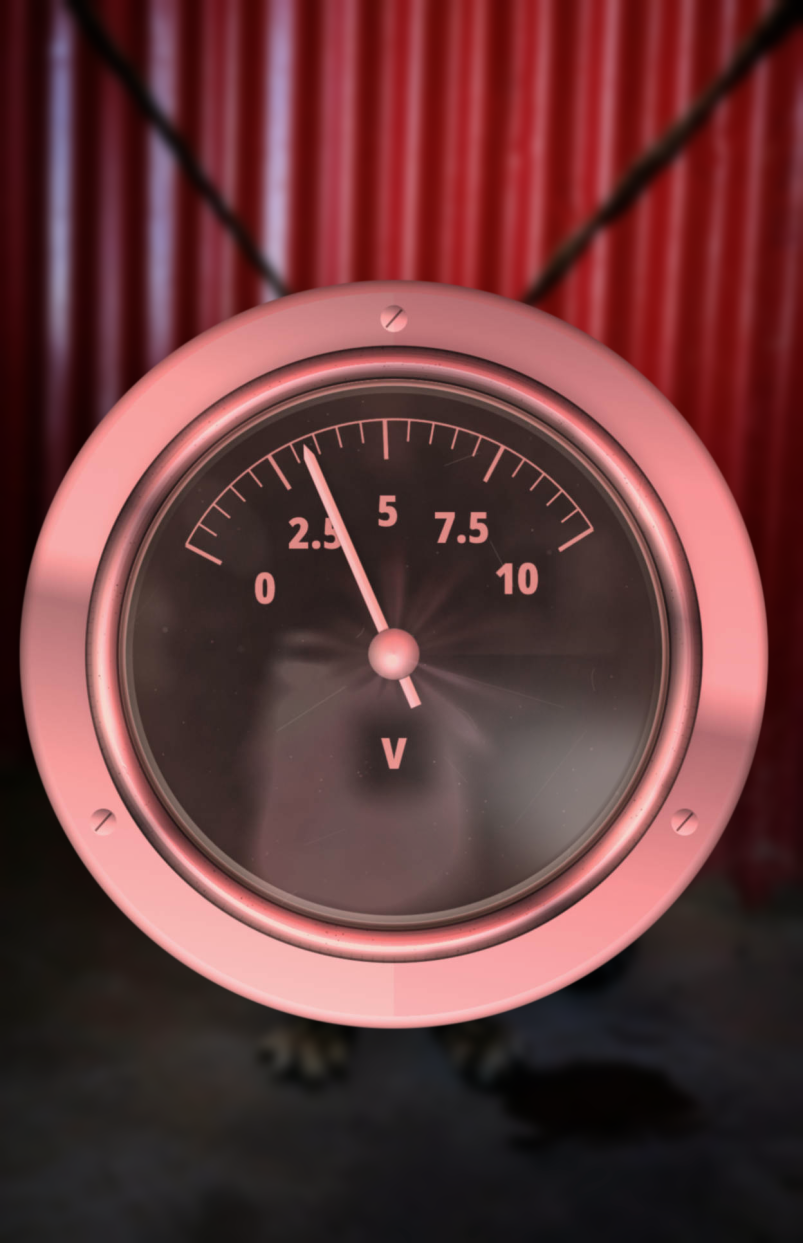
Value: 3.25,V
